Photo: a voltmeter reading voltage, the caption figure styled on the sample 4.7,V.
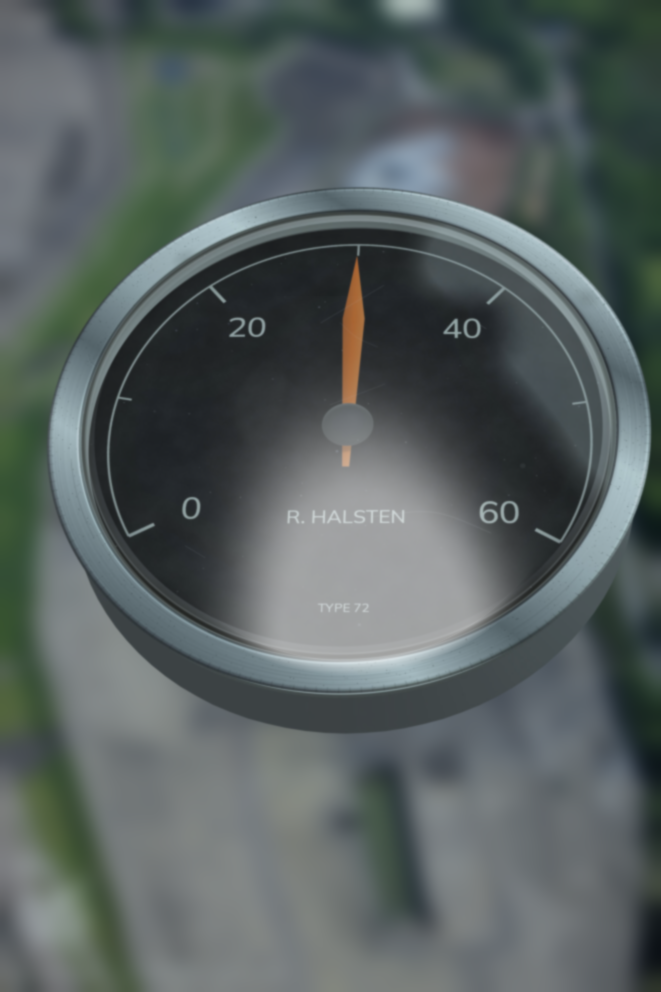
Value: 30,V
